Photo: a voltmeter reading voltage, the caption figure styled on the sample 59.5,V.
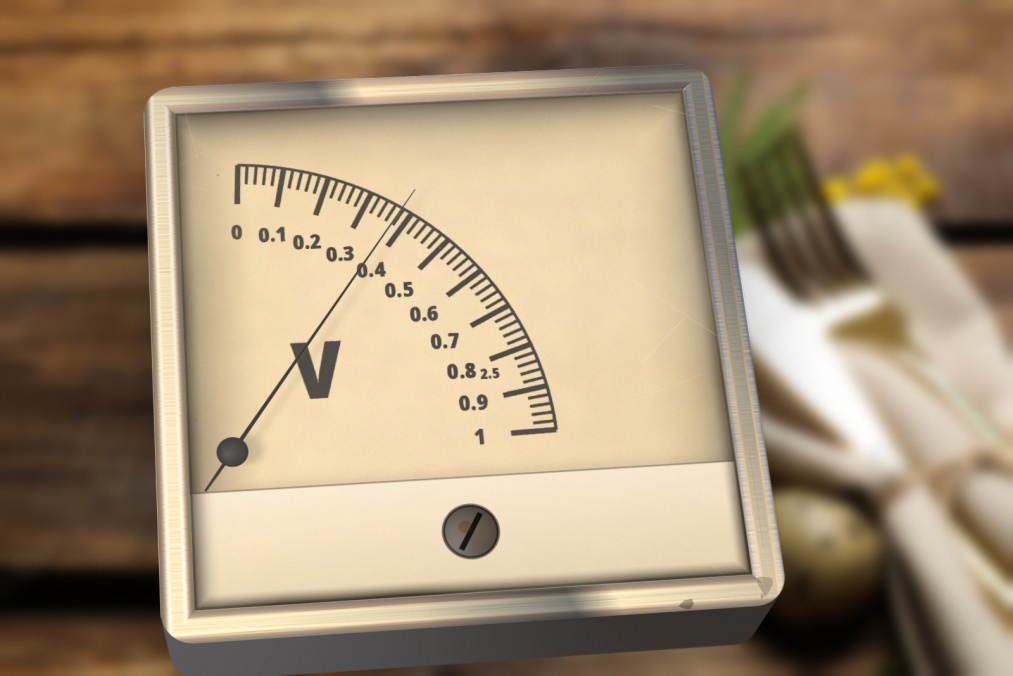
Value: 0.38,V
